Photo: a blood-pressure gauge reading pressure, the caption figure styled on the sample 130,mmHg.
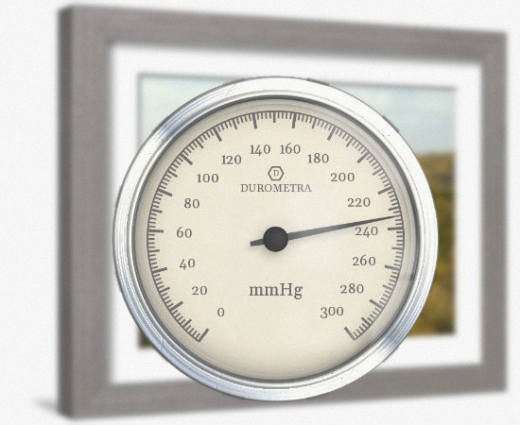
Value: 234,mmHg
